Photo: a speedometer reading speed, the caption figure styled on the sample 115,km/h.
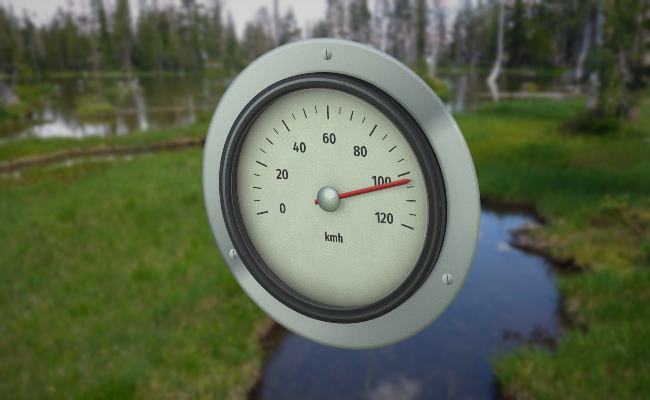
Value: 102.5,km/h
